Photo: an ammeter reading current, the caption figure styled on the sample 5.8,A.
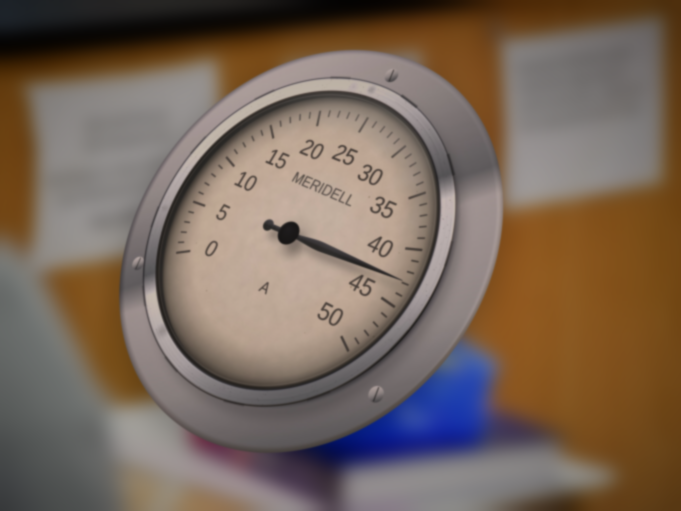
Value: 43,A
